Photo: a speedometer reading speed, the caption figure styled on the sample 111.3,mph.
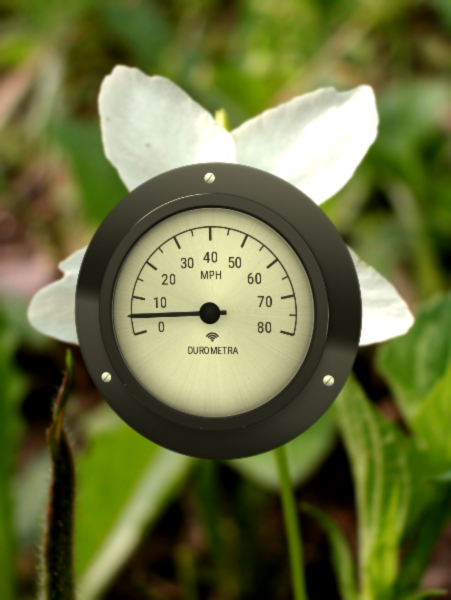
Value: 5,mph
